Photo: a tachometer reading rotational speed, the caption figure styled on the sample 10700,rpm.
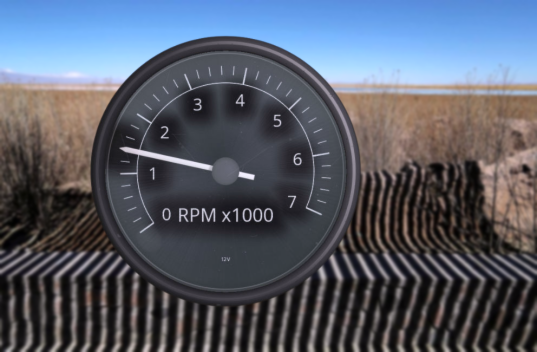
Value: 1400,rpm
